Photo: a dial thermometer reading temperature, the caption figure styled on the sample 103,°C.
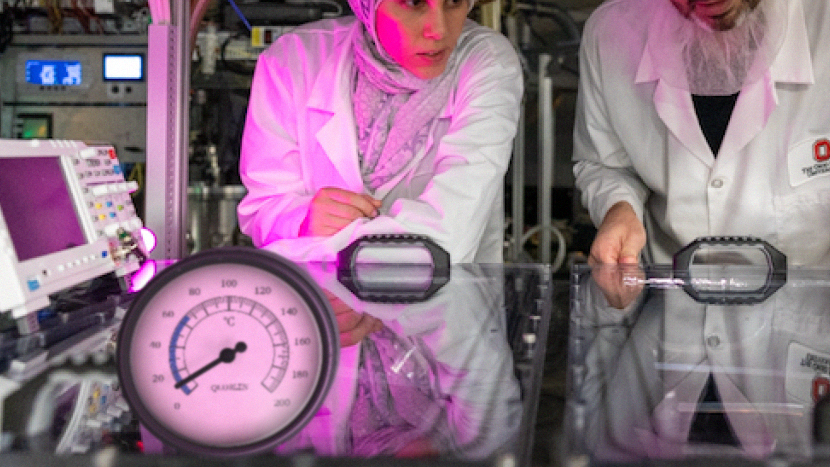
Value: 10,°C
